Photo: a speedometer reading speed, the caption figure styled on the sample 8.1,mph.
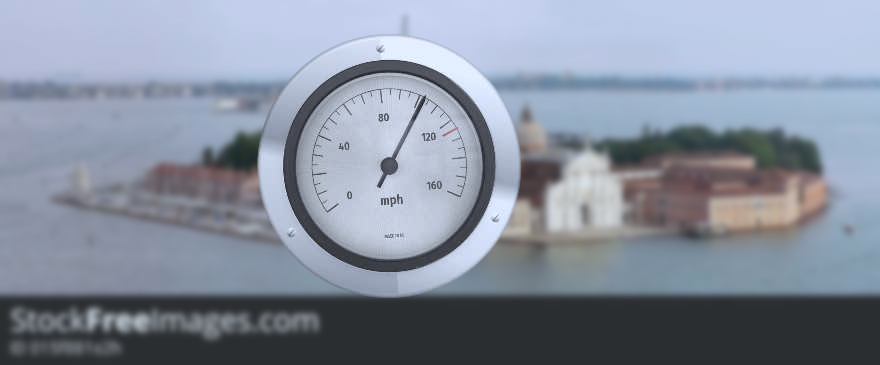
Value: 102.5,mph
